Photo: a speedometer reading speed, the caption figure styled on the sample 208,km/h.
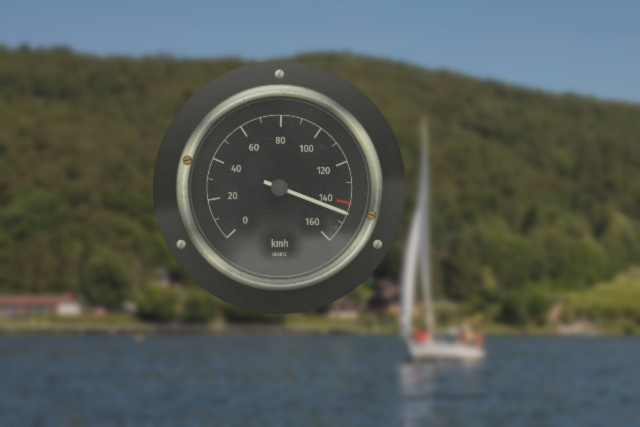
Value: 145,km/h
